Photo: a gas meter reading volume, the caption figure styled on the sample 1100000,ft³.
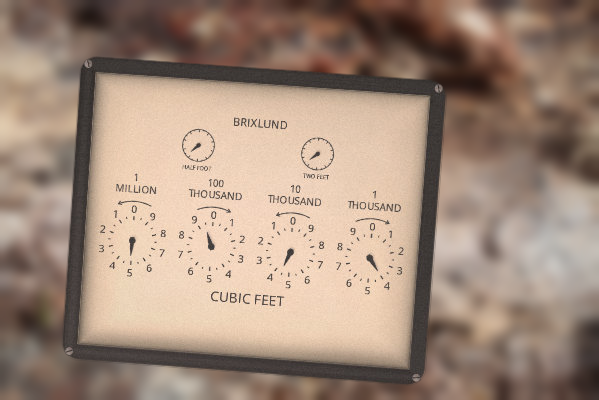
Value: 494400,ft³
